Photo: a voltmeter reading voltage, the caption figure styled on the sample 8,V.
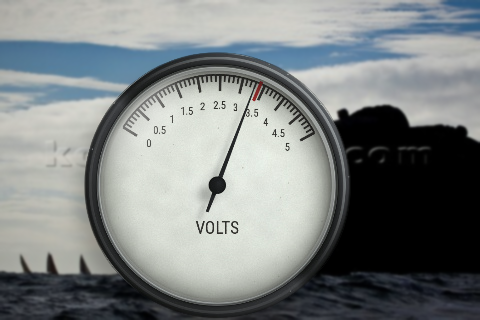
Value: 3.3,V
